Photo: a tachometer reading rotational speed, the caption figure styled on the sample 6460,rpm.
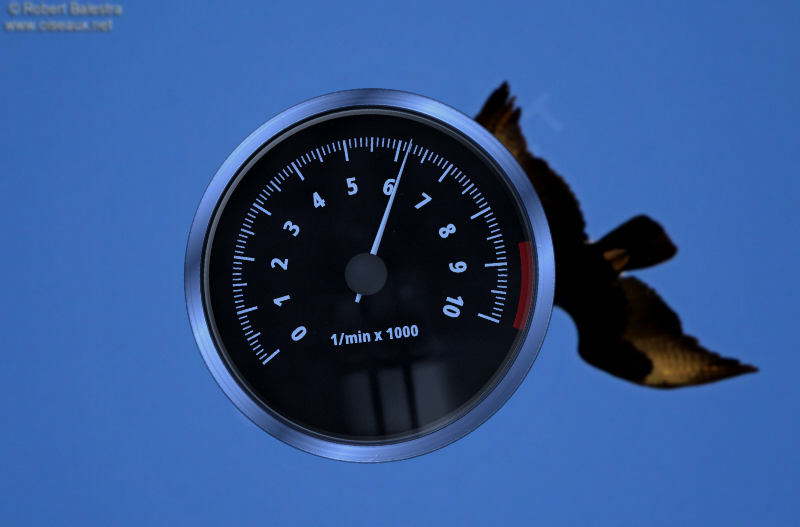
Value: 6200,rpm
